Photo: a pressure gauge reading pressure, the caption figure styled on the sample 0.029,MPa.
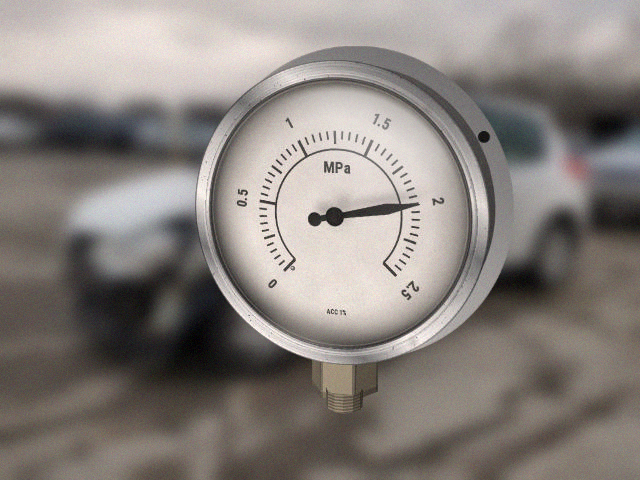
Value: 2,MPa
